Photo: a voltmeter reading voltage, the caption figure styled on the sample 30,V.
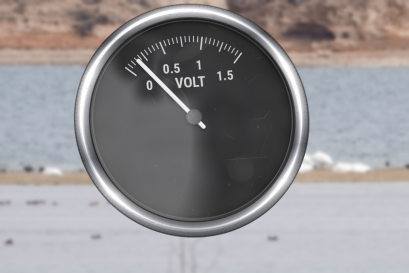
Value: 0.15,V
